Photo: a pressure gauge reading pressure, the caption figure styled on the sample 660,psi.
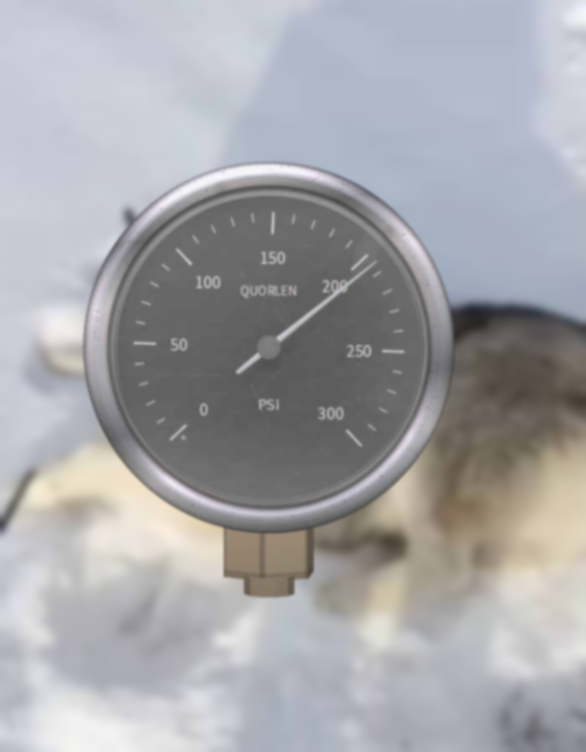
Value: 205,psi
